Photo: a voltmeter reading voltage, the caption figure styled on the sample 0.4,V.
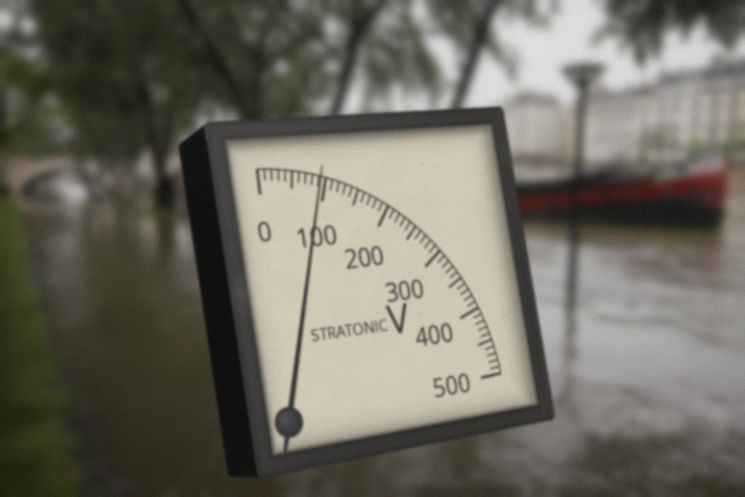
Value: 90,V
